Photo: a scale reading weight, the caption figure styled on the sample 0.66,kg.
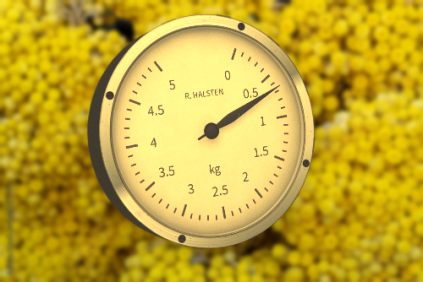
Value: 0.65,kg
